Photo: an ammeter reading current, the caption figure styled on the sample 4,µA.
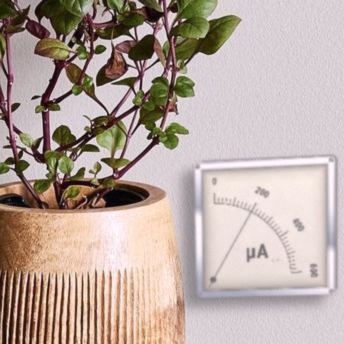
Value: 200,µA
